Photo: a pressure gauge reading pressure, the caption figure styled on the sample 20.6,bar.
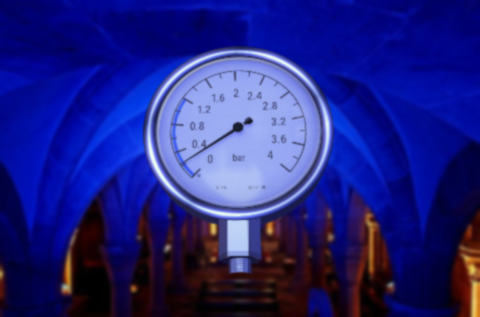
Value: 0.2,bar
